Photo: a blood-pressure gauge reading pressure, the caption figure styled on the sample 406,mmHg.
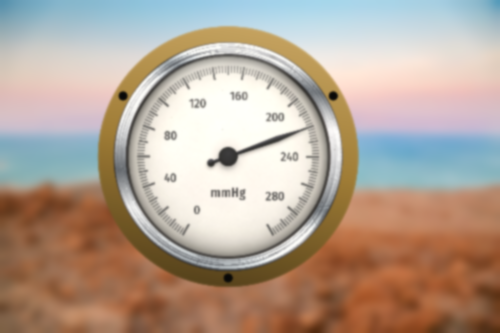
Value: 220,mmHg
